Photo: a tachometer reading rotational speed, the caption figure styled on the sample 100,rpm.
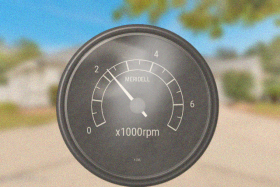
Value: 2250,rpm
